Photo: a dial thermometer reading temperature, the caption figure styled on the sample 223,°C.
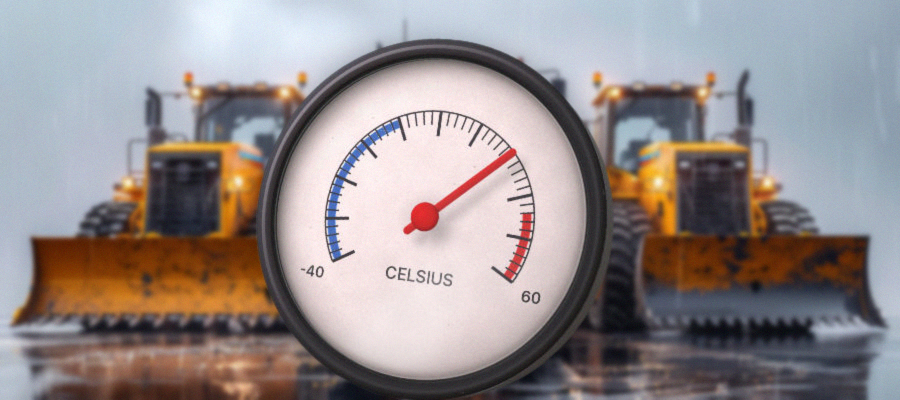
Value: 30,°C
